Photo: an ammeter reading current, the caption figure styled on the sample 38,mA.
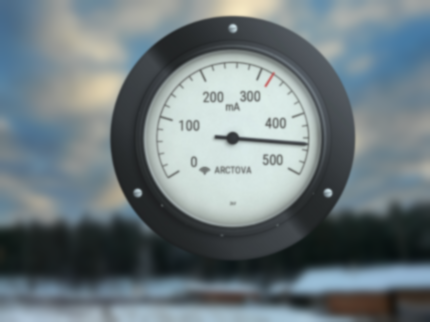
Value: 450,mA
